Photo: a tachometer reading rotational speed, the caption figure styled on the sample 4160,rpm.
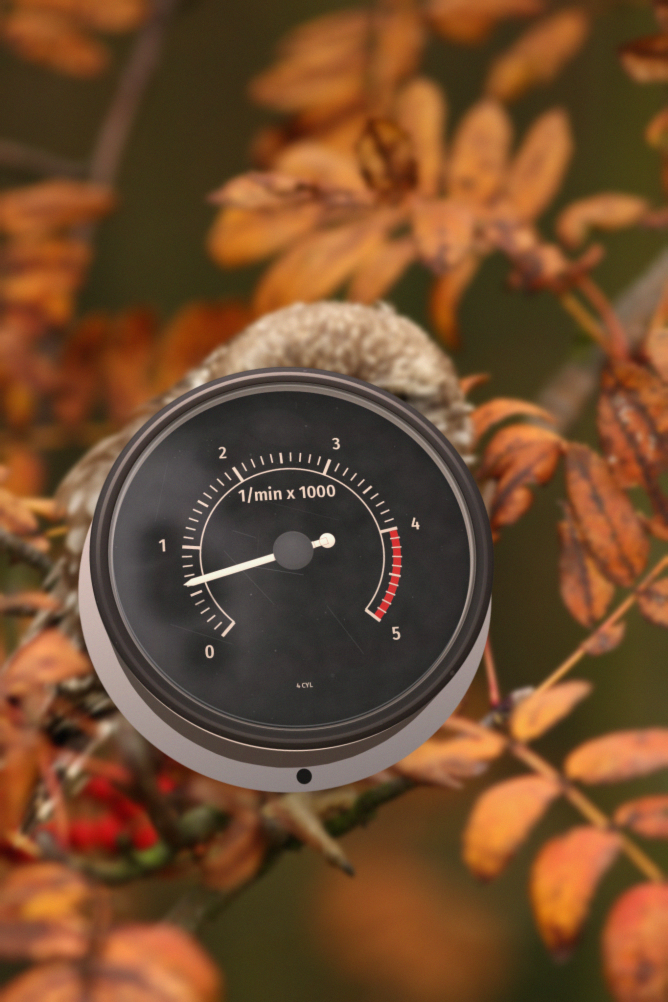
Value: 600,rpm
